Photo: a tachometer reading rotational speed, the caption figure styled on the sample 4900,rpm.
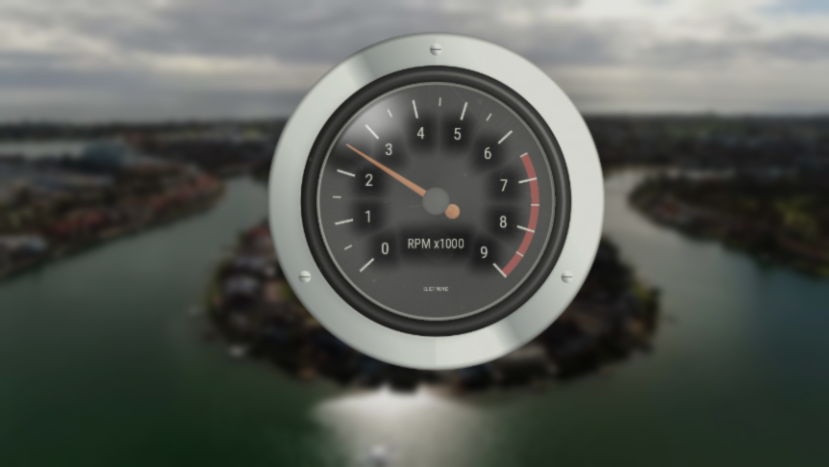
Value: 2500,rpm
